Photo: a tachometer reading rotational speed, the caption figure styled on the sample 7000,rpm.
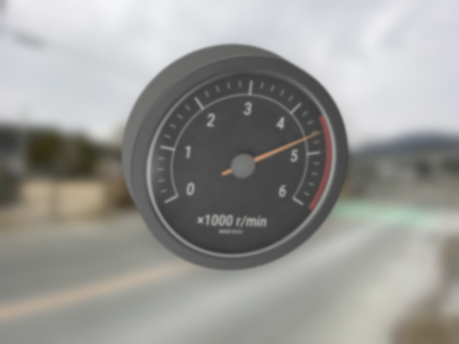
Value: 4600,rpm
